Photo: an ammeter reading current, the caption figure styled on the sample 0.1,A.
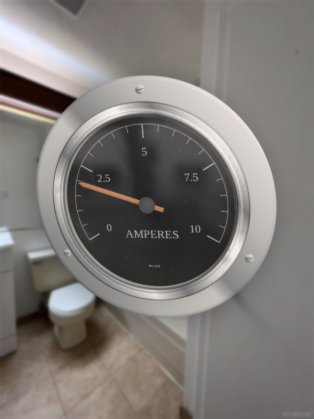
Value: 2,A
